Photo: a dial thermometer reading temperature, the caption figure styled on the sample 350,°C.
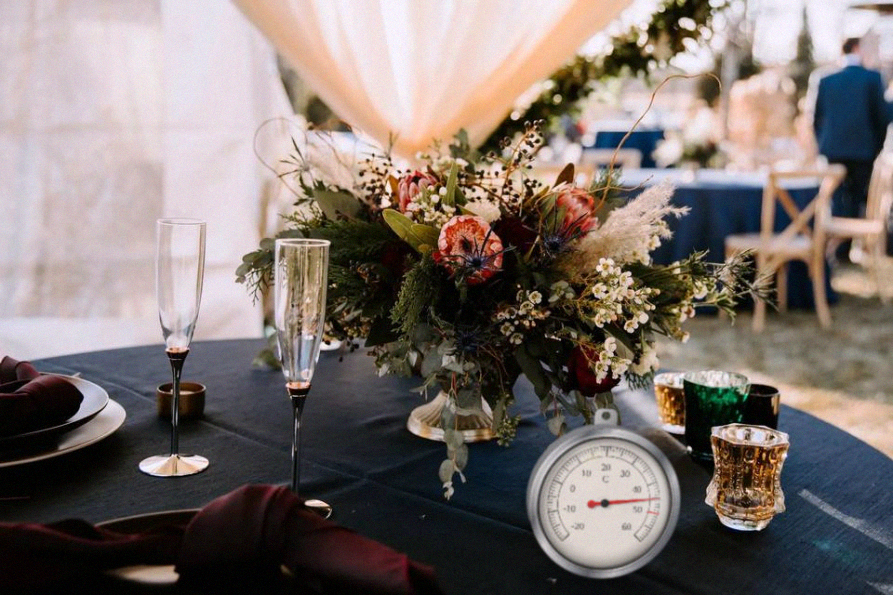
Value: 45,°C
